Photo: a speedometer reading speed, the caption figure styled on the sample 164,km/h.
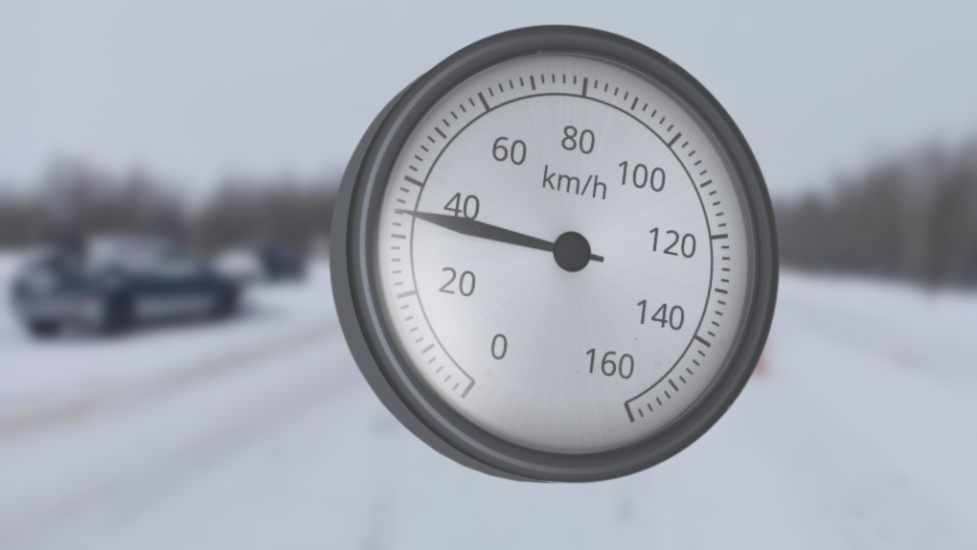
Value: 34,km/h
